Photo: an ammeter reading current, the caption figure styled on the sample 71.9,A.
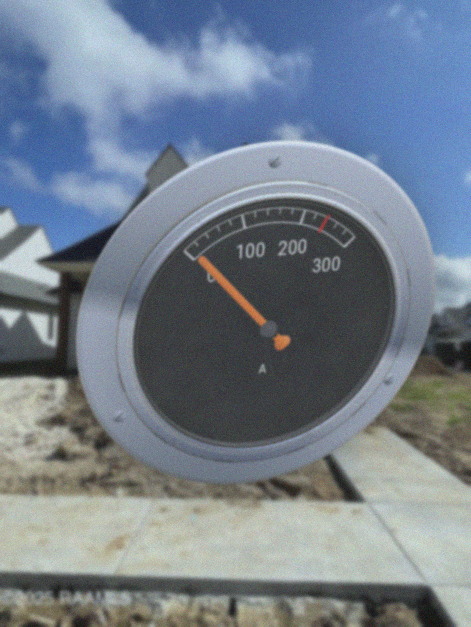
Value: 10,A
